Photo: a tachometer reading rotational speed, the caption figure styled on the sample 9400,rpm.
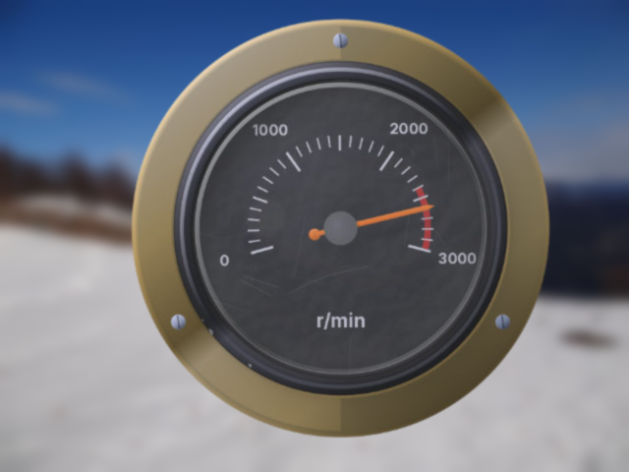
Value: 2600,rpm
